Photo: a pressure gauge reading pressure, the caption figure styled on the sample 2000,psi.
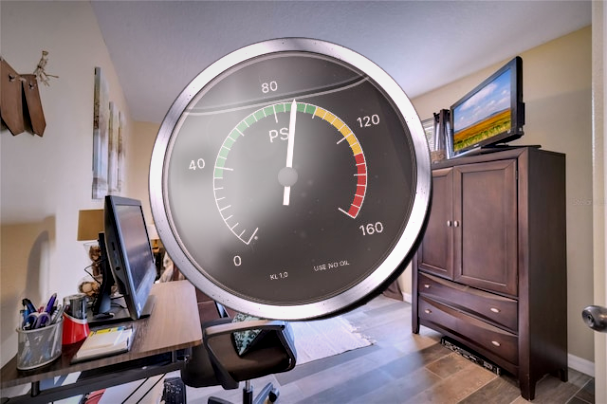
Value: 90,psi
